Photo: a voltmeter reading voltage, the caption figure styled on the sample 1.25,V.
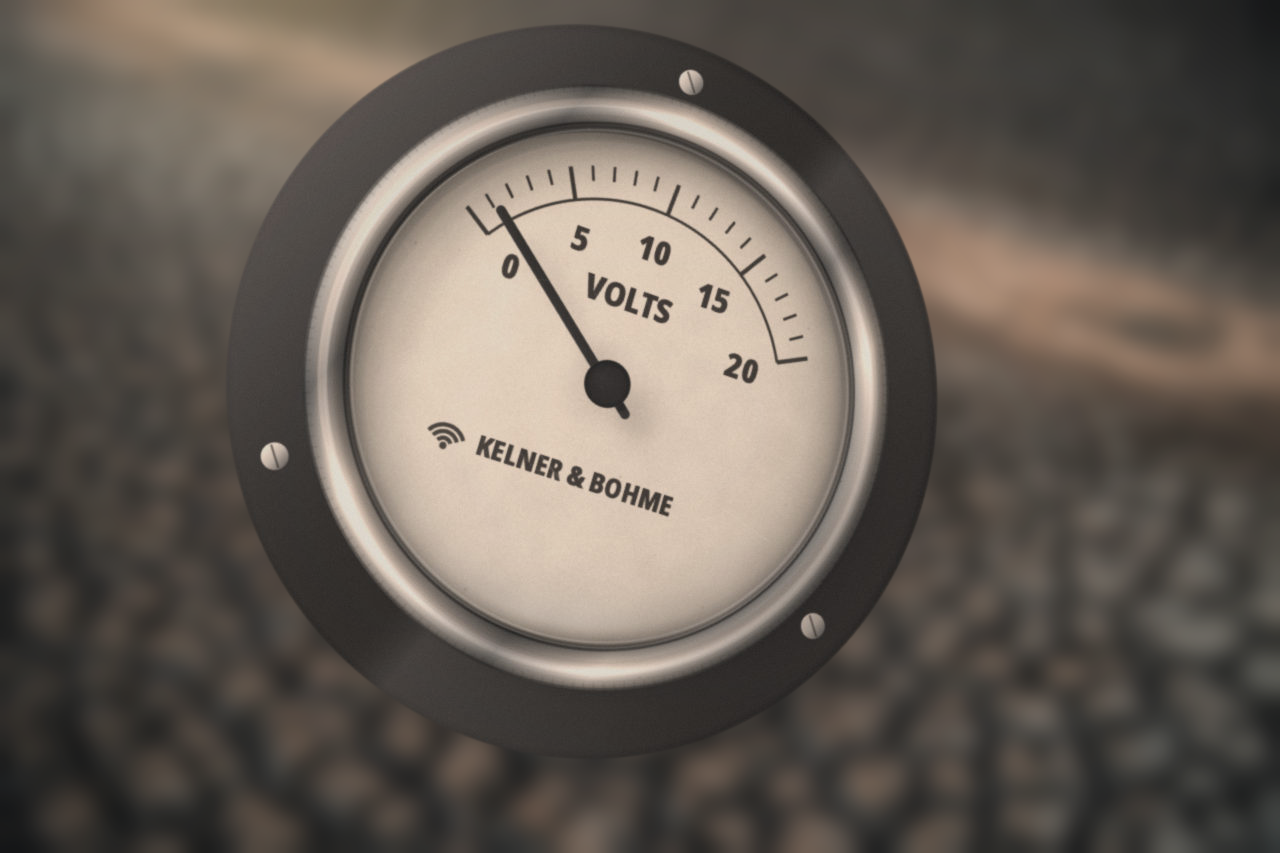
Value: 1,V
